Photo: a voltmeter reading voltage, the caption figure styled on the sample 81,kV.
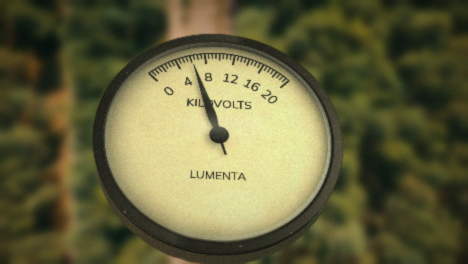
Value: 6,kV
